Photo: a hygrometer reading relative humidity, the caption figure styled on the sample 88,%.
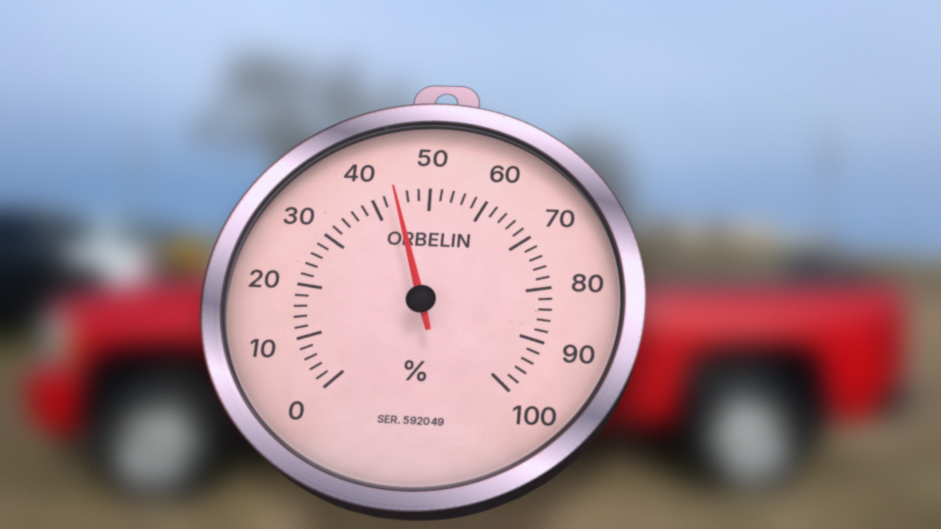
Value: 44,%
